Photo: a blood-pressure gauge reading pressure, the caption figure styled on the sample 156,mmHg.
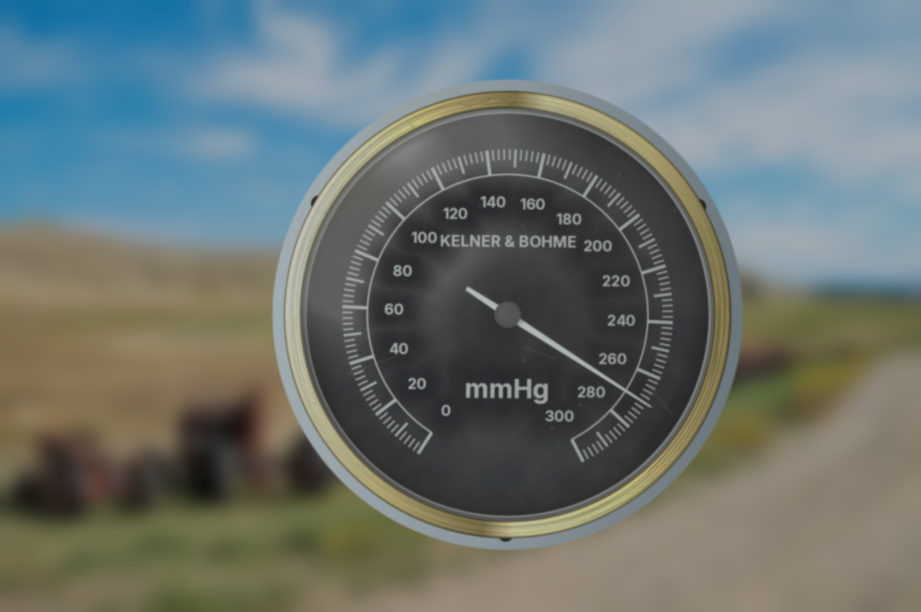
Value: 270,mmHg
